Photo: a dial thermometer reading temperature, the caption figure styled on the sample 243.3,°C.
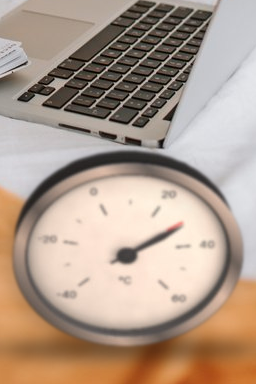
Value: 30,°C
